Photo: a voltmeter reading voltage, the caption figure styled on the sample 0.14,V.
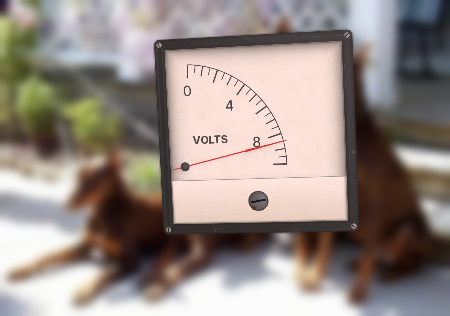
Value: 8.5,V
